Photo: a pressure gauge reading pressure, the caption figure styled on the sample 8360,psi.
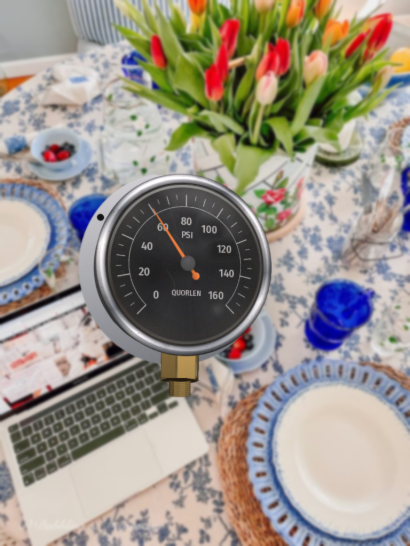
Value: 60,psi
